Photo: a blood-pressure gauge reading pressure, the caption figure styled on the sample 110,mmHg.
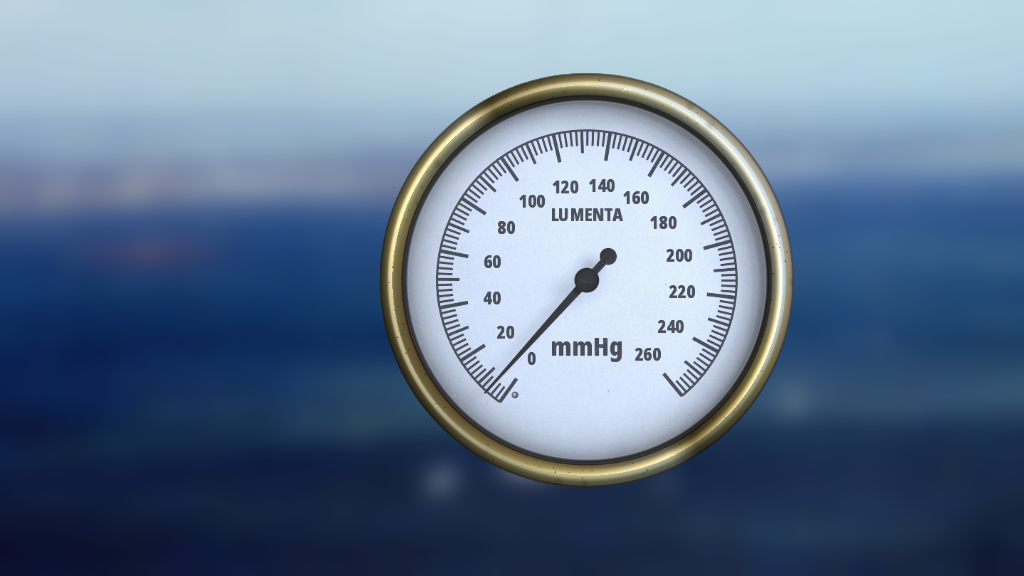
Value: 6,mmHg
